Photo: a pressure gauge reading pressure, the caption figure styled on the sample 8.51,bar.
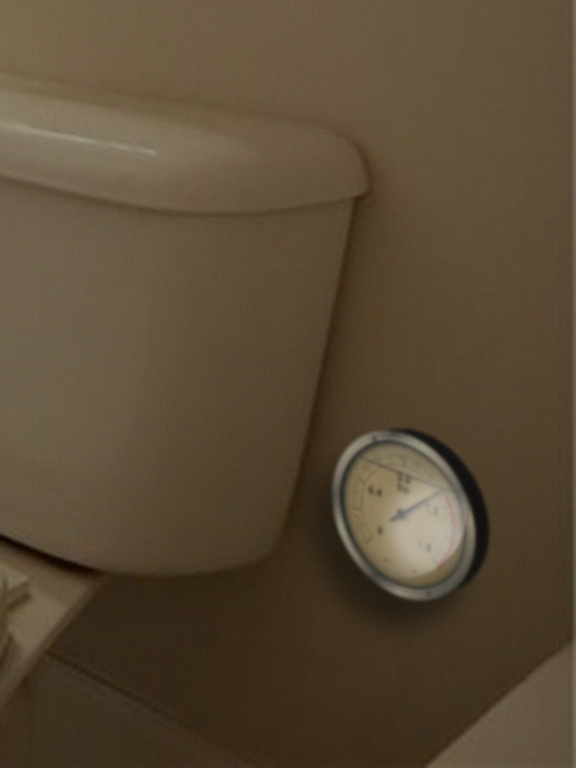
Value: 1.1,bar
